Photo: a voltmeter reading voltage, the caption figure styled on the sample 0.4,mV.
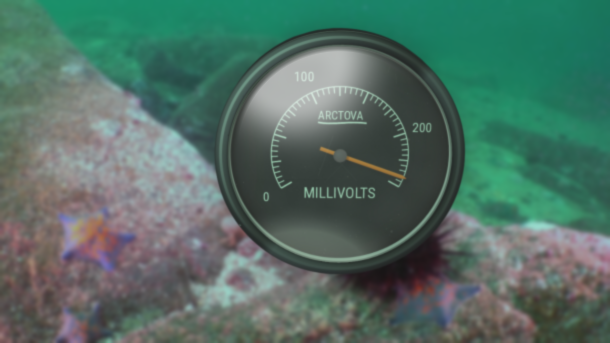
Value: 240,mV
